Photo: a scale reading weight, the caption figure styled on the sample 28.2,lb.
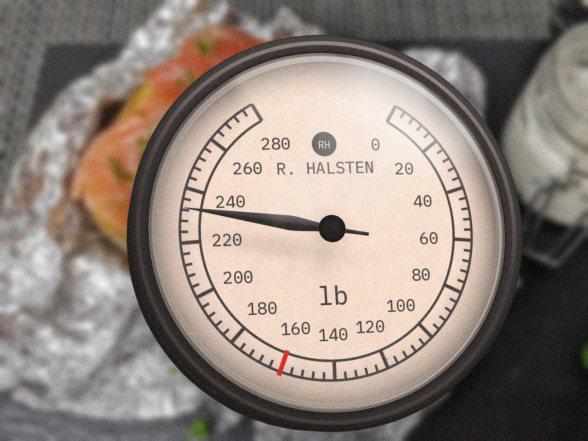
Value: 232,lb
